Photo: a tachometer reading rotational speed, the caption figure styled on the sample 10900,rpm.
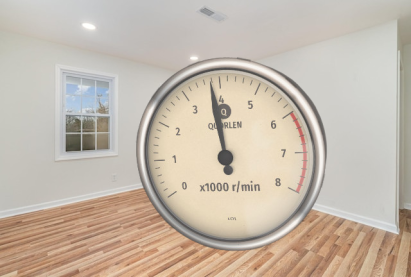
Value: 3800,rpm
